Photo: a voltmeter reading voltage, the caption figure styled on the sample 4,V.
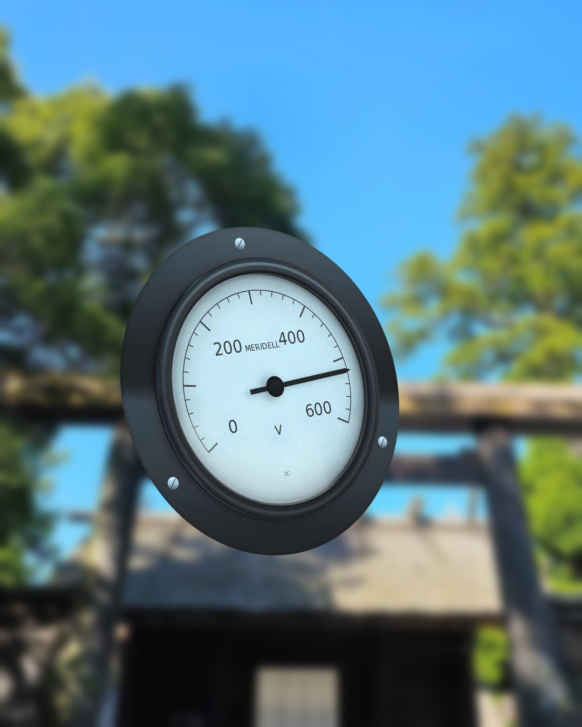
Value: 520,V
